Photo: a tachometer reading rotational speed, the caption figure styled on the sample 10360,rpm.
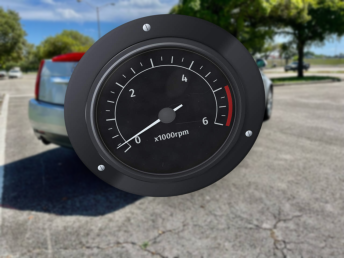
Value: 250,rpm
